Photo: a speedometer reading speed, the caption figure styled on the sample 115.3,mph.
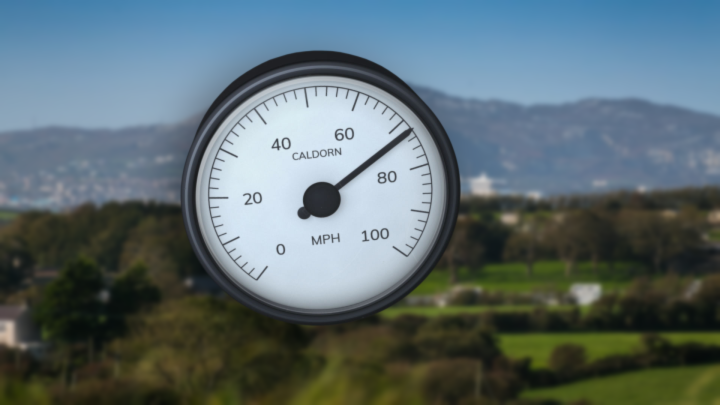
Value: 72,mph
